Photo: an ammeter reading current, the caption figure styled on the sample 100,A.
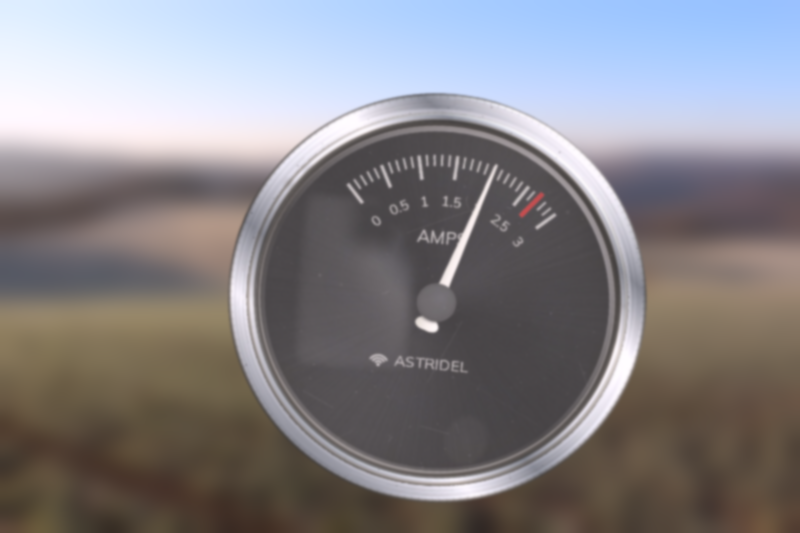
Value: 2,A
